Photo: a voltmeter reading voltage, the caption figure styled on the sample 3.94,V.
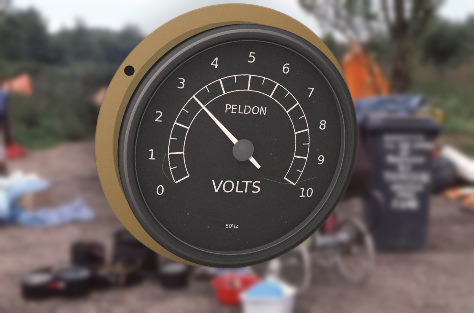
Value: 3,V
